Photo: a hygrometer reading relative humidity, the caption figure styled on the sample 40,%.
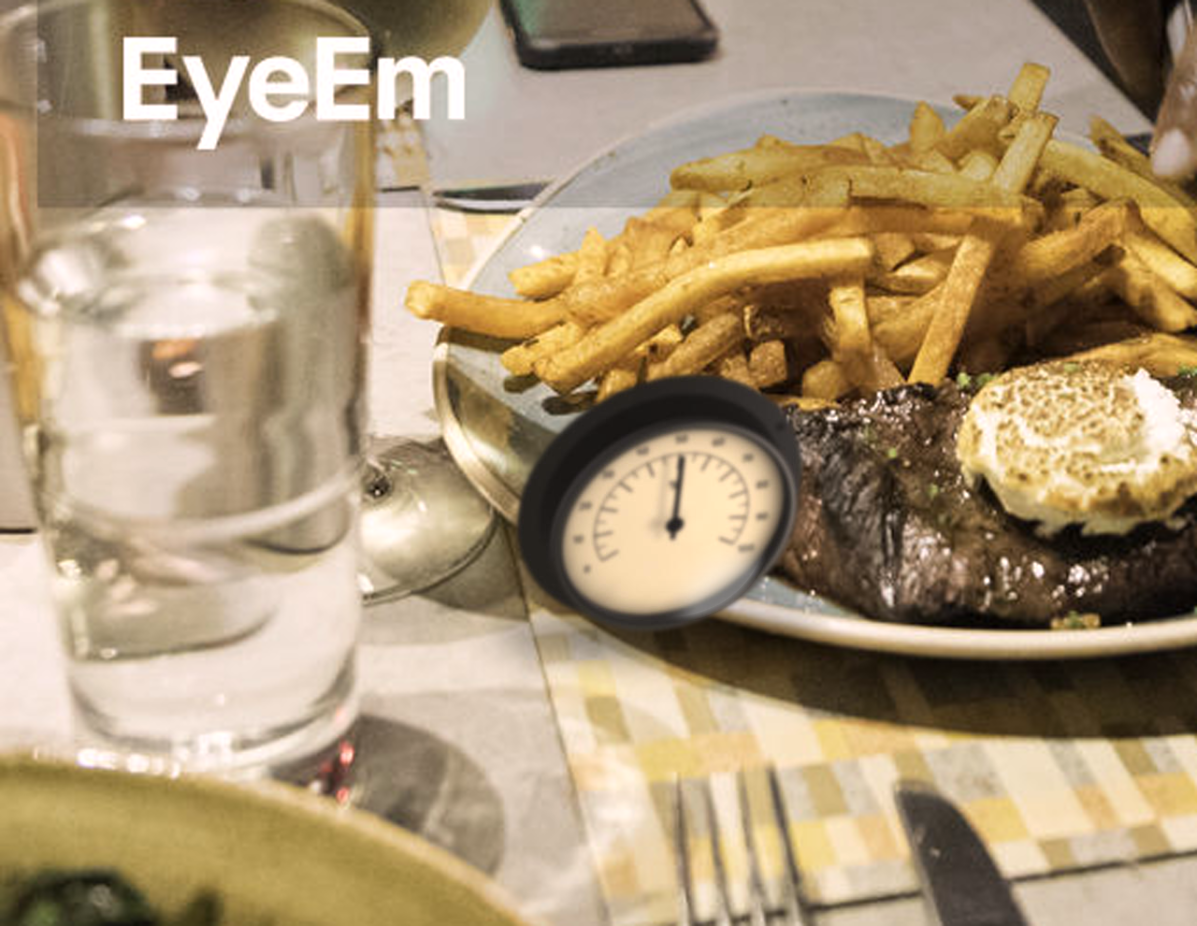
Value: 50,%
